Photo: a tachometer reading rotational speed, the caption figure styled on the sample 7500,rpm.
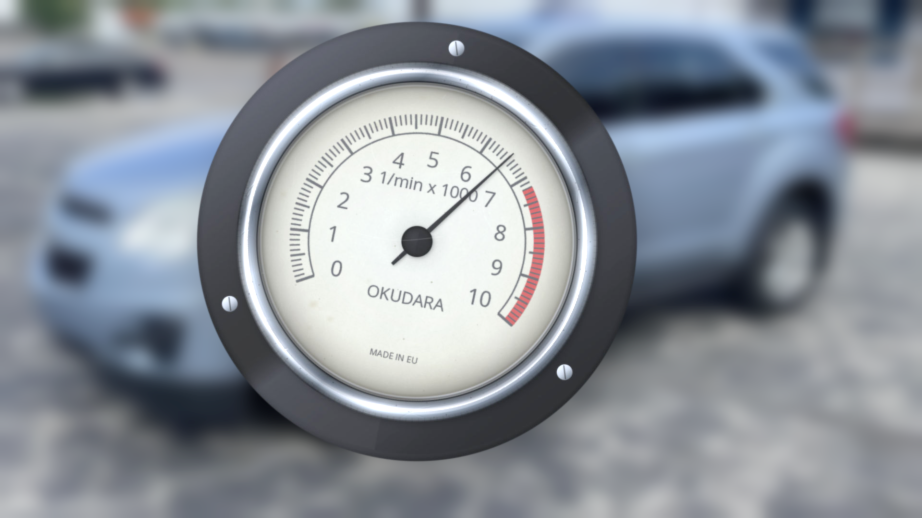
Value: 6500,rpm
